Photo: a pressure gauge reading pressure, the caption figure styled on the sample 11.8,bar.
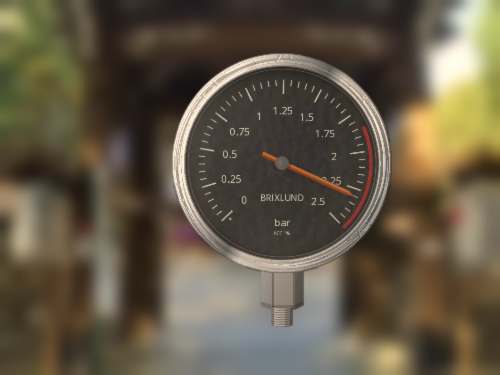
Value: 2.3,bar
